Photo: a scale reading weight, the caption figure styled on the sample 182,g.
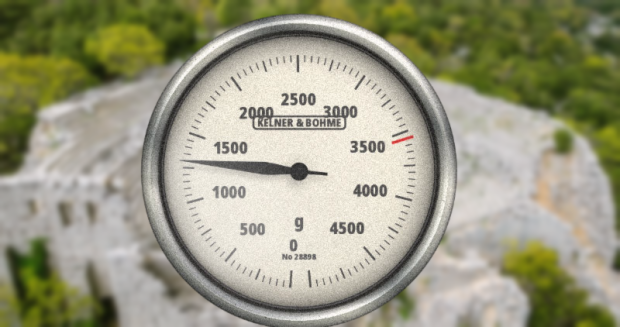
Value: 1300,g
